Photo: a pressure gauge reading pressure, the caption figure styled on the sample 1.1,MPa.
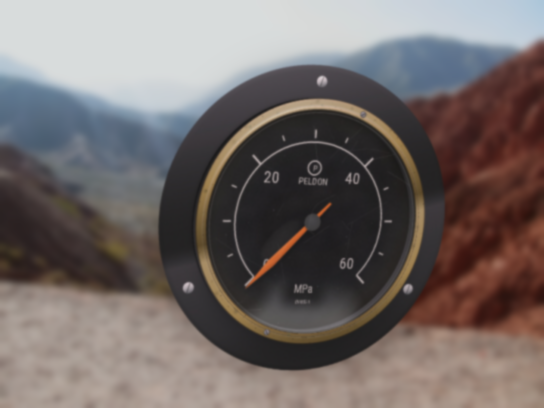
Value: 0,MPa
